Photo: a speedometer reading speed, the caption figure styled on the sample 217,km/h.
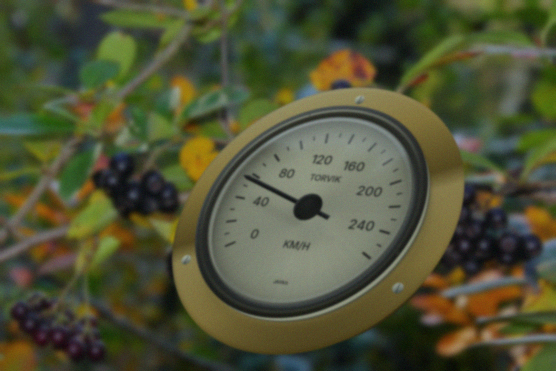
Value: 55,km/h
